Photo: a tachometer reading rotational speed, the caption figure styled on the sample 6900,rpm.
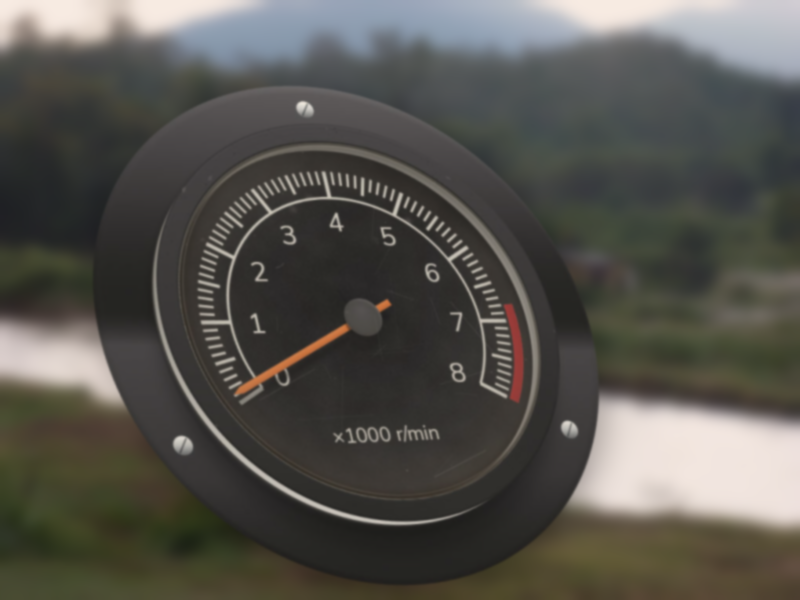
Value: 100,rpm
